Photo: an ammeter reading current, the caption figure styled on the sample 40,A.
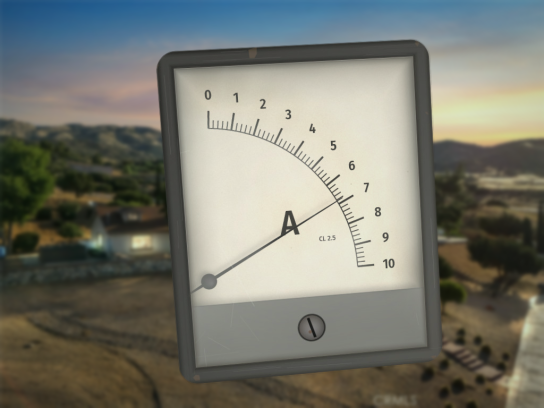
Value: 6.8,A
